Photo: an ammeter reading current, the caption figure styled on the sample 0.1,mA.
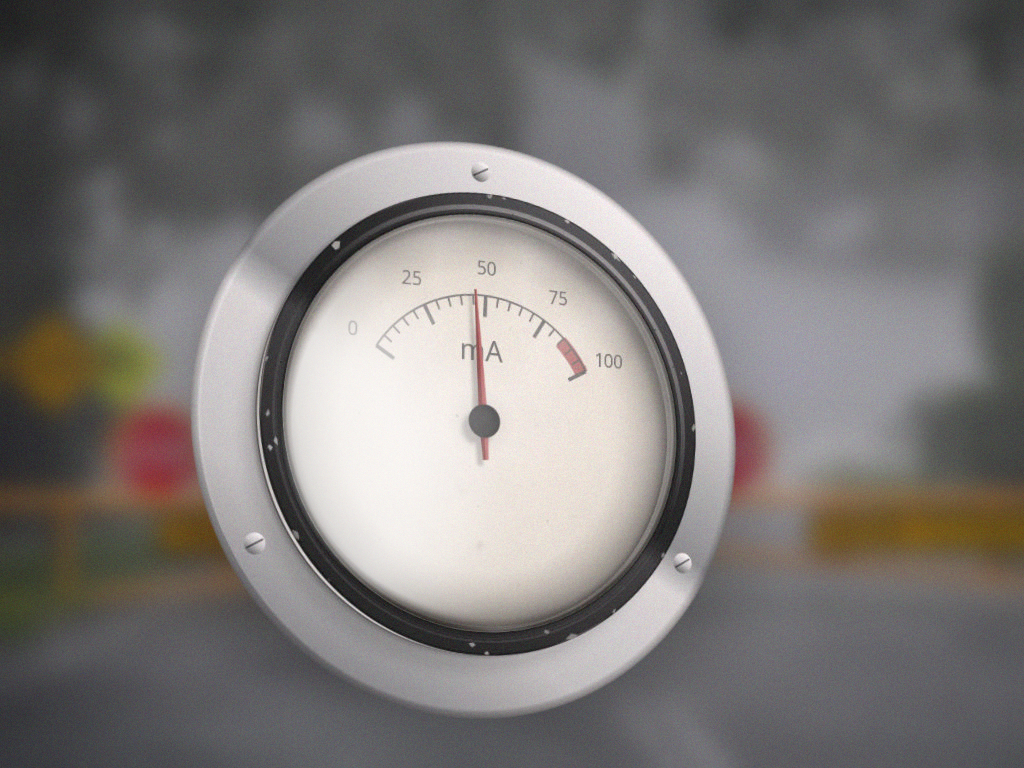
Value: 45,mA
